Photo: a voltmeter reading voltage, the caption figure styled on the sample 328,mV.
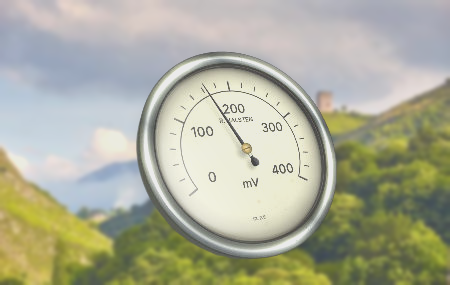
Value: 160,mV
